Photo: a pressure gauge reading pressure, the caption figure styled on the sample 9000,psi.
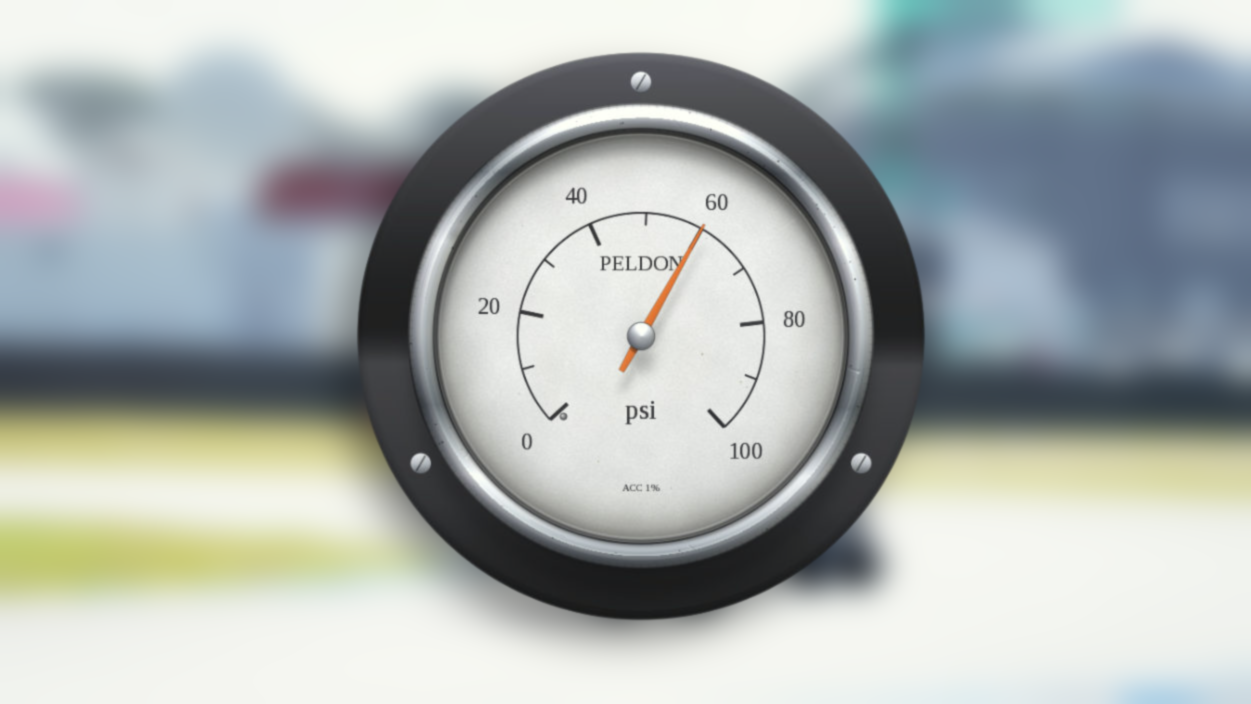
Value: 60,psi
